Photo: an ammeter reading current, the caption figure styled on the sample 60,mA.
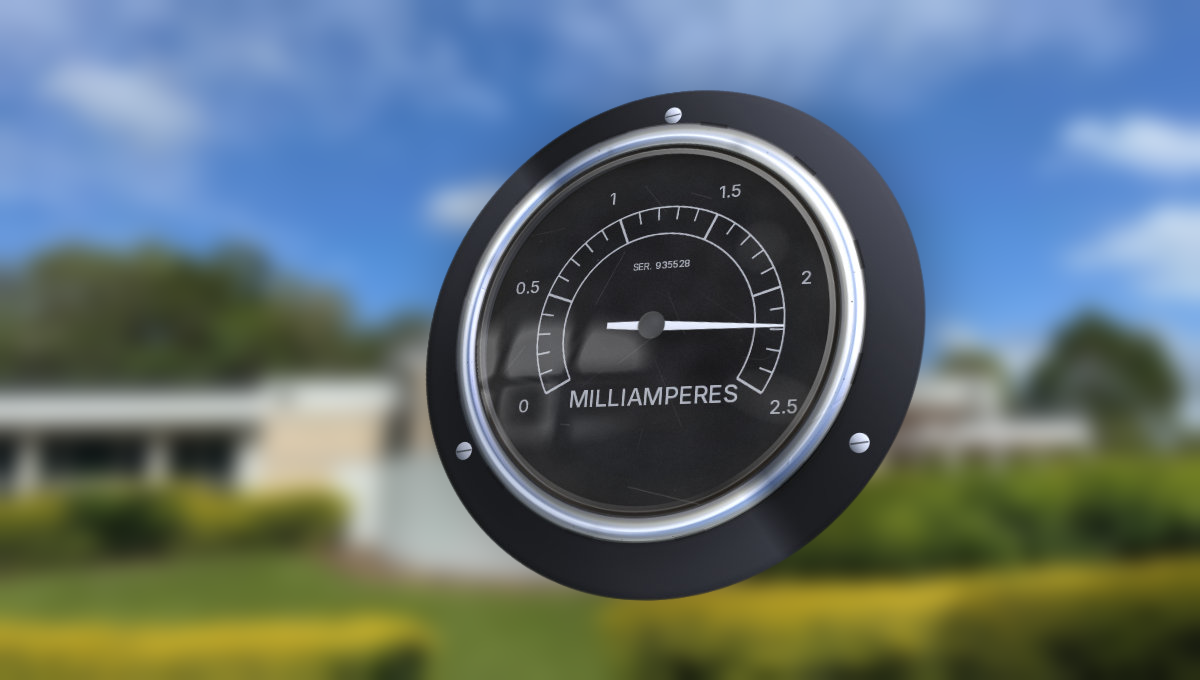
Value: 2.2,mA
